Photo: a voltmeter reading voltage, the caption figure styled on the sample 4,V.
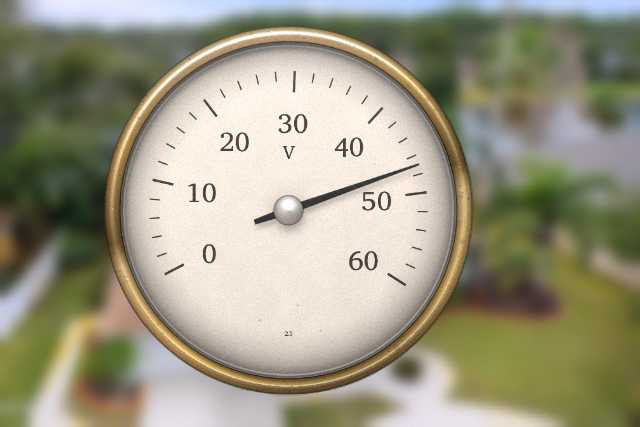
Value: 47,V
